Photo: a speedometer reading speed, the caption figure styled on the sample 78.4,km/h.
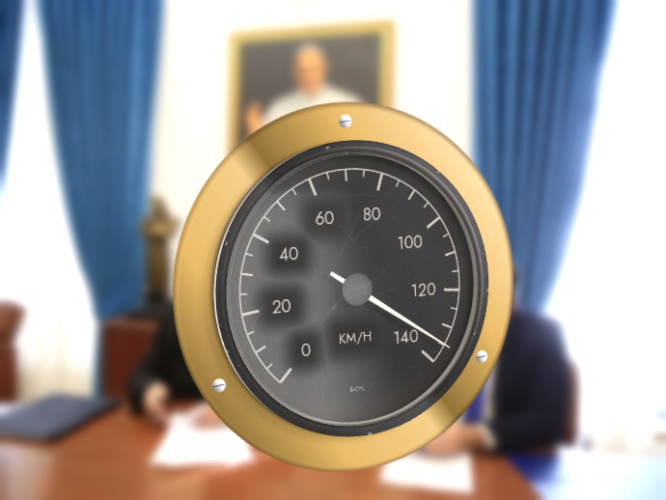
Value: 135,km/h
